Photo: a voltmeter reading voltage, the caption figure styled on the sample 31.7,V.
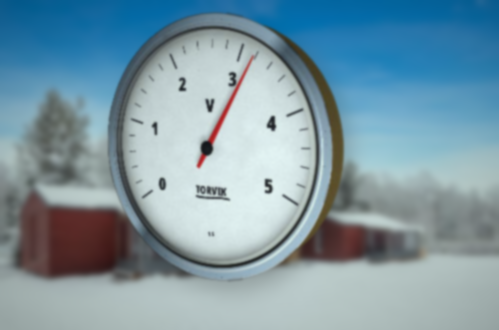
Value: 3.2,V
